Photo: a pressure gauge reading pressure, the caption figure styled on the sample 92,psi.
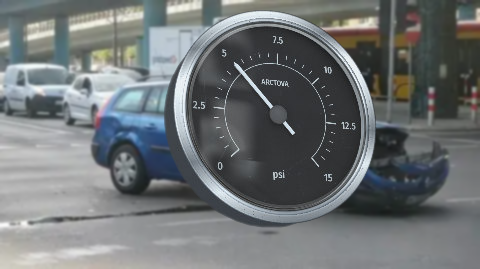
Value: 5,psi
